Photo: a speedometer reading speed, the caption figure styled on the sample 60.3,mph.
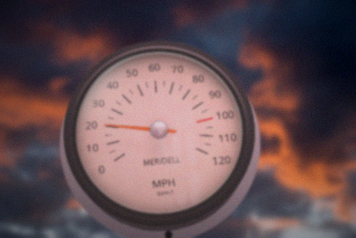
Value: 20,mph
